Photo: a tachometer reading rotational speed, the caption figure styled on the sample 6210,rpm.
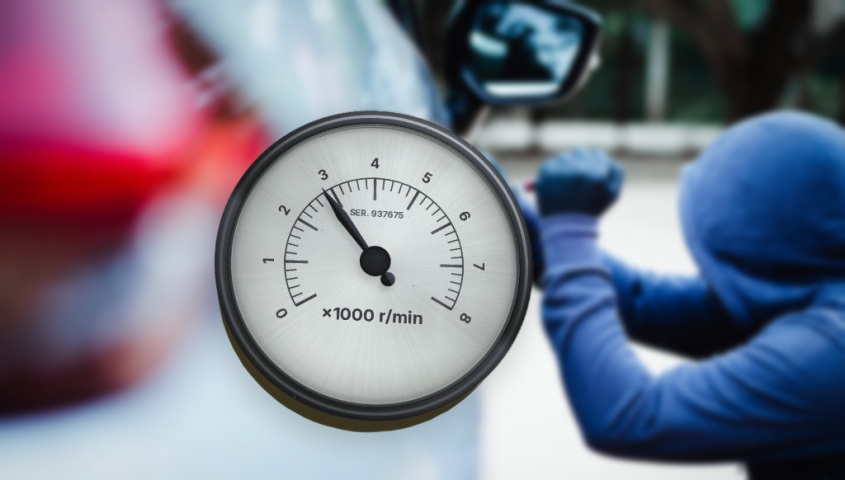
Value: 2800,rpm
